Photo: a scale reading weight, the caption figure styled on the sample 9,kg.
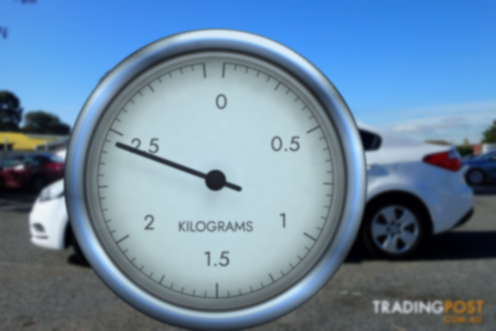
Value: 2.45,kg
